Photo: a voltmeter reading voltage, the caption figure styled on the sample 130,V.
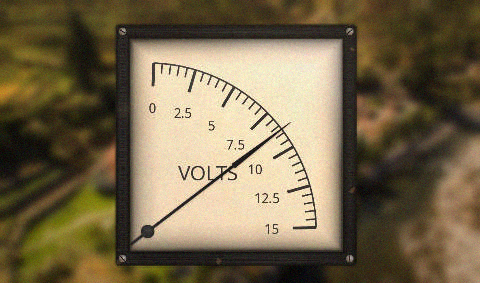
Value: 8.75,V
